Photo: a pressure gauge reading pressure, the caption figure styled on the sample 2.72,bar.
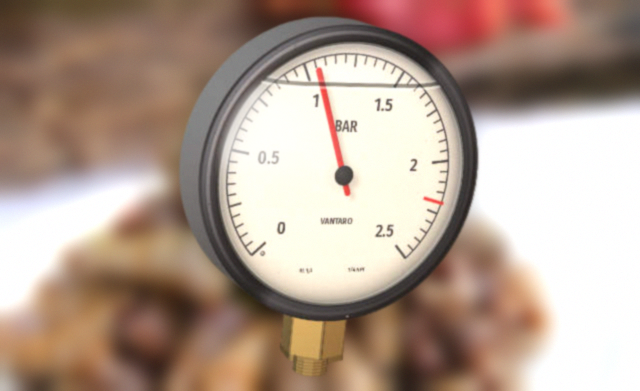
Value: 1.05,bar
